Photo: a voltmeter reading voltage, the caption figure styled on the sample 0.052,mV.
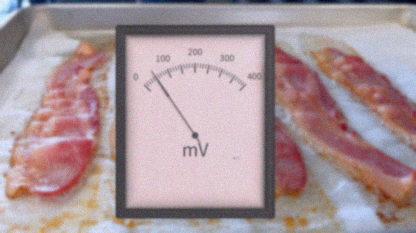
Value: 50,mV
